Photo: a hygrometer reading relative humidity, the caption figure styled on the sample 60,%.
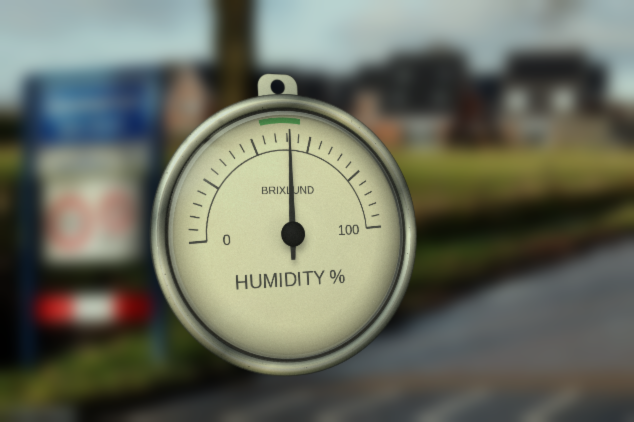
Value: 52,%
